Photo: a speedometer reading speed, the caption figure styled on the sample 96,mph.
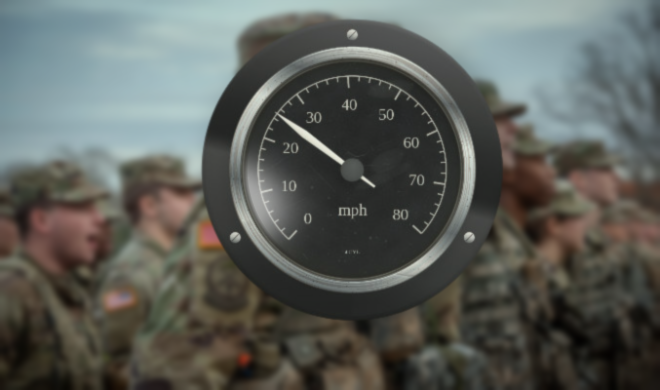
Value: 25,mph
